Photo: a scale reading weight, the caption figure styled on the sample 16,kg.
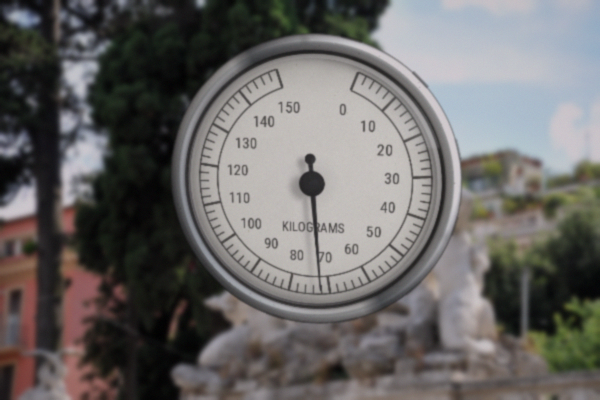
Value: 72,kg
